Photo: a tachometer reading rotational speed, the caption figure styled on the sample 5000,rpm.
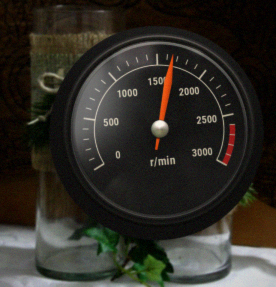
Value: 1650,rpm
